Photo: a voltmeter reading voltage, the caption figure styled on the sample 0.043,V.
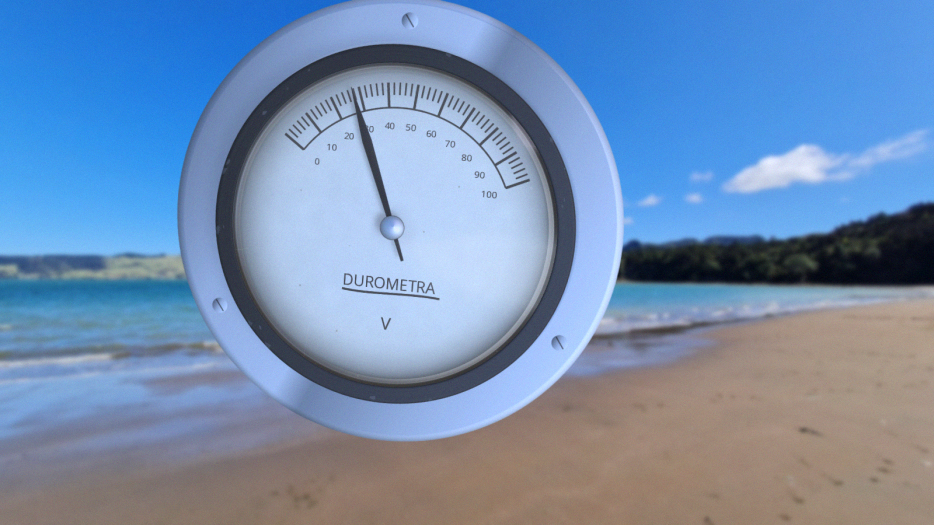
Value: 28,V
